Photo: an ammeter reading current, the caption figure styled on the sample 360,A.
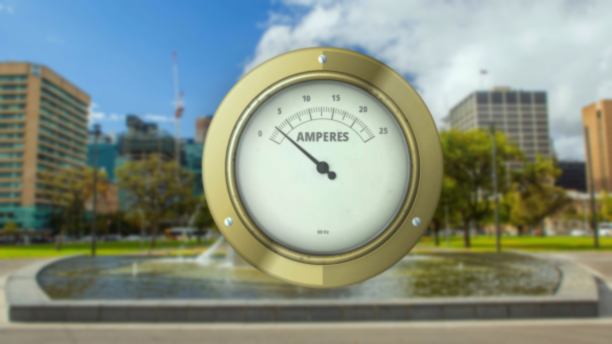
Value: 2.5,A
